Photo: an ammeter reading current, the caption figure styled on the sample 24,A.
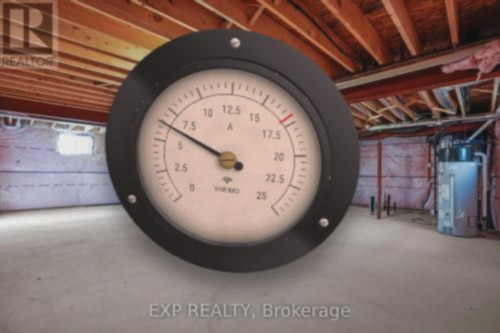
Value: 6.5,A
